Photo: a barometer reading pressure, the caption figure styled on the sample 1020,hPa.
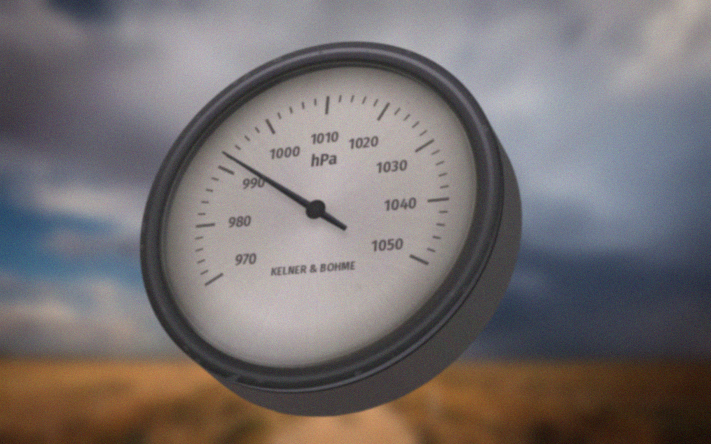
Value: 992,hPa
